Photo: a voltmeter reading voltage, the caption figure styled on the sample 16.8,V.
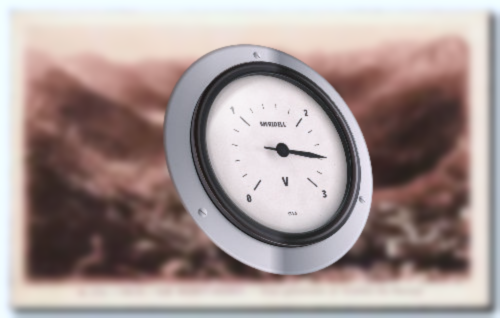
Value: 2.6,V
